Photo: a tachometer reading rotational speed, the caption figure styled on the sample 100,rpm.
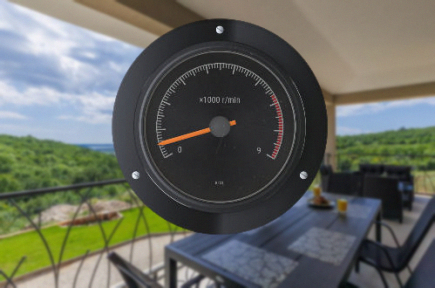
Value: 500,rpm
